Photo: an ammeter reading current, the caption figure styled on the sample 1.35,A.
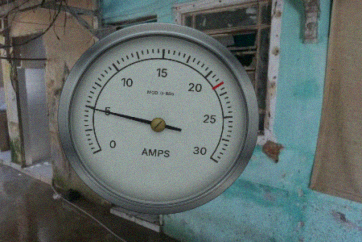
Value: 5,A
